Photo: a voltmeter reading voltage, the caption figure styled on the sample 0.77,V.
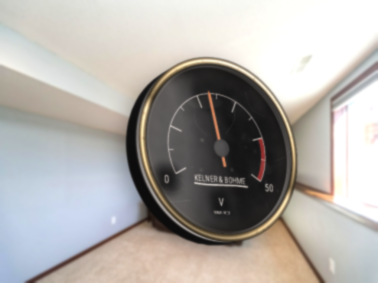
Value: 22.5,V
